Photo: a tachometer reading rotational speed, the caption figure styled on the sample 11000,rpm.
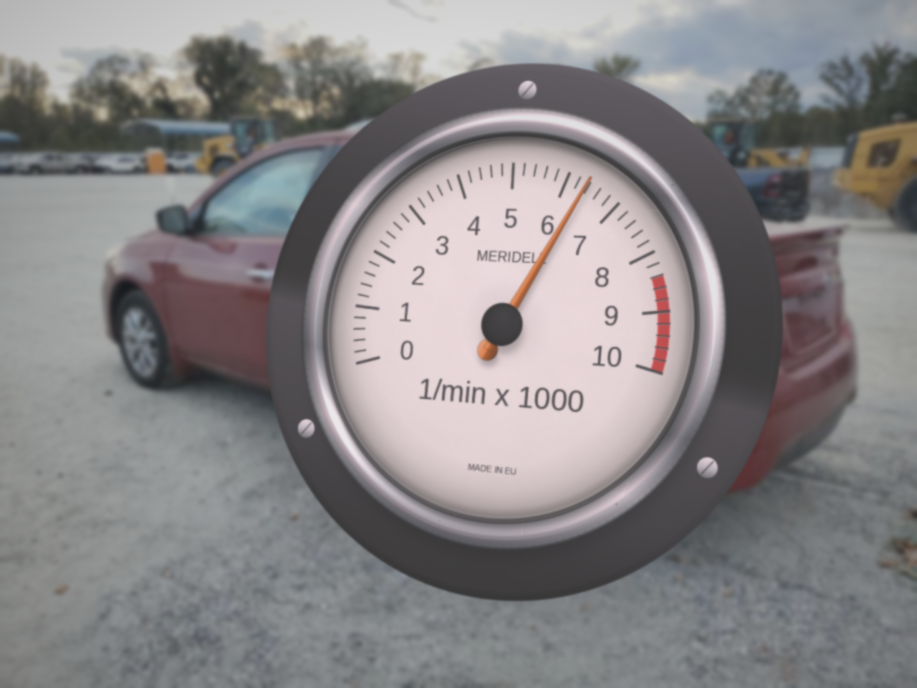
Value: 6400,rpm
